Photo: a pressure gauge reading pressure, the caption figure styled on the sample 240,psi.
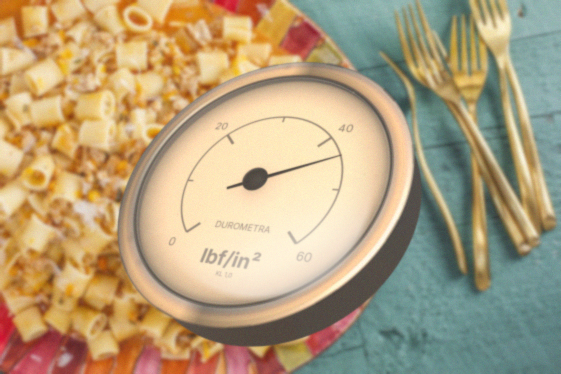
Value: 45,psi
